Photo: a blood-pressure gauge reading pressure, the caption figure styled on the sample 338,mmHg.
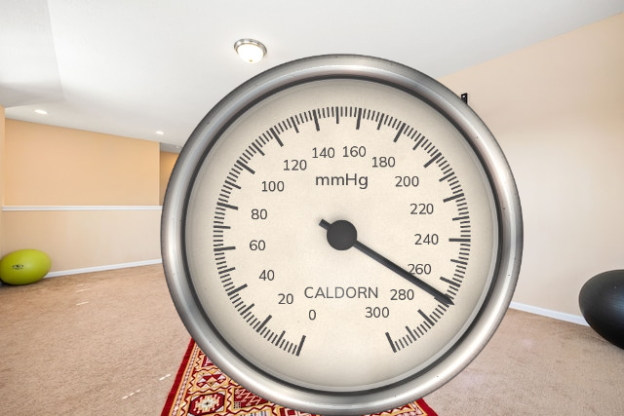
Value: 268,mmHg
